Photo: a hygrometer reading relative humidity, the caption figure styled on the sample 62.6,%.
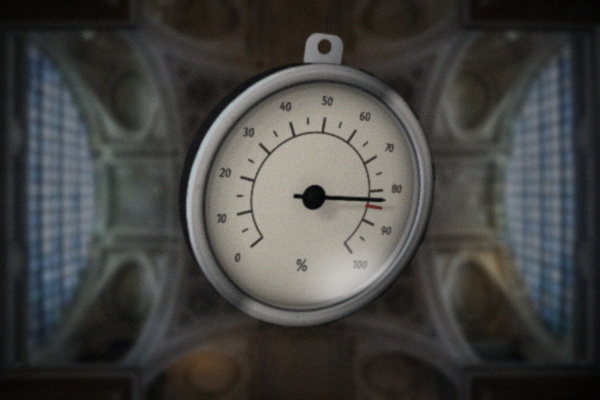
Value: 82.5,%
